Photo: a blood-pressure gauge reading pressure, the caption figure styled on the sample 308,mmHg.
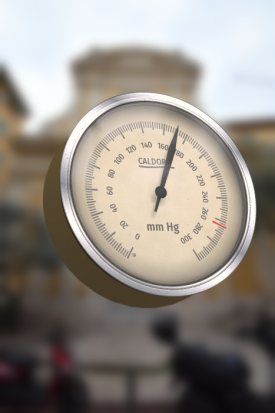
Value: 170,mmHg
